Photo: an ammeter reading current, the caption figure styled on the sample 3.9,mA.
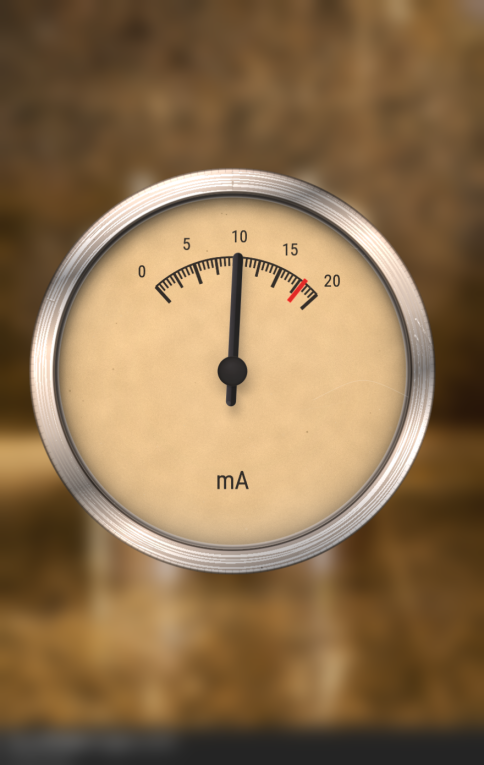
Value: 10,mA
